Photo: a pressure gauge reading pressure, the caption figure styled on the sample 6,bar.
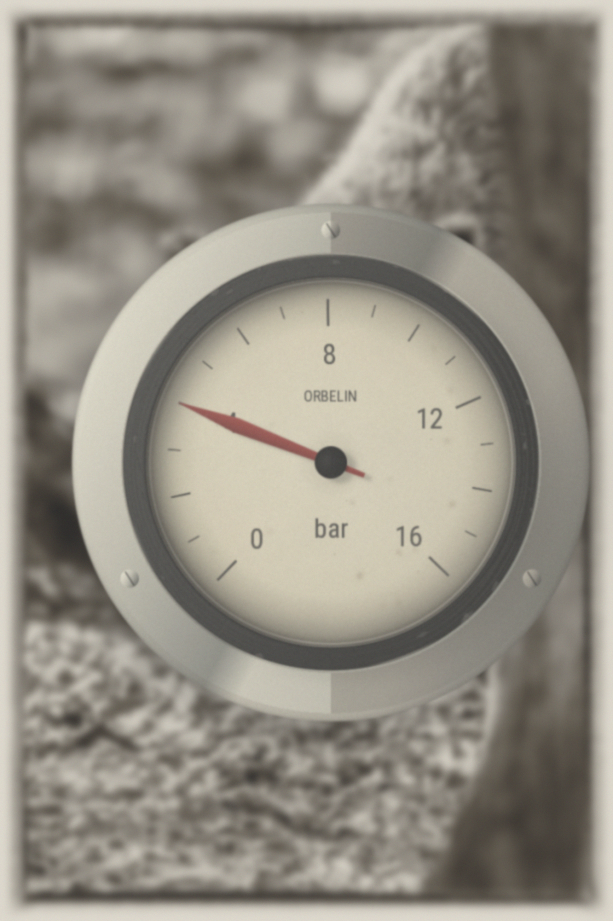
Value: 4,bar
